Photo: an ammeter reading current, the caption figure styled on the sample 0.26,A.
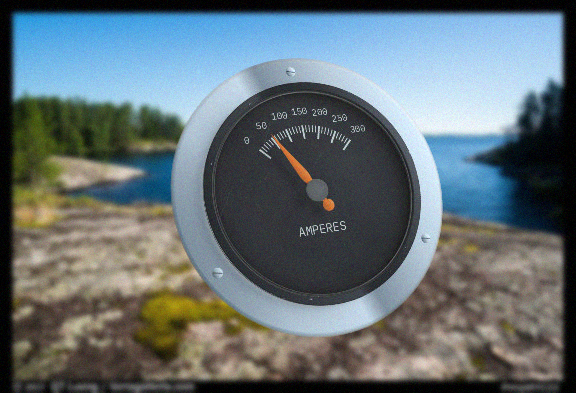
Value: 50,A
